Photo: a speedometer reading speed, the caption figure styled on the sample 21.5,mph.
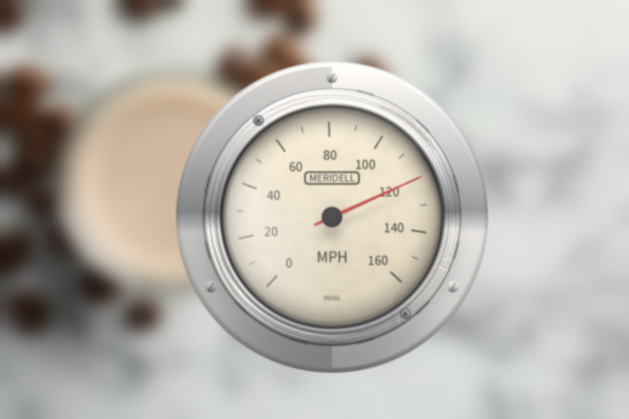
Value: 120,mph
